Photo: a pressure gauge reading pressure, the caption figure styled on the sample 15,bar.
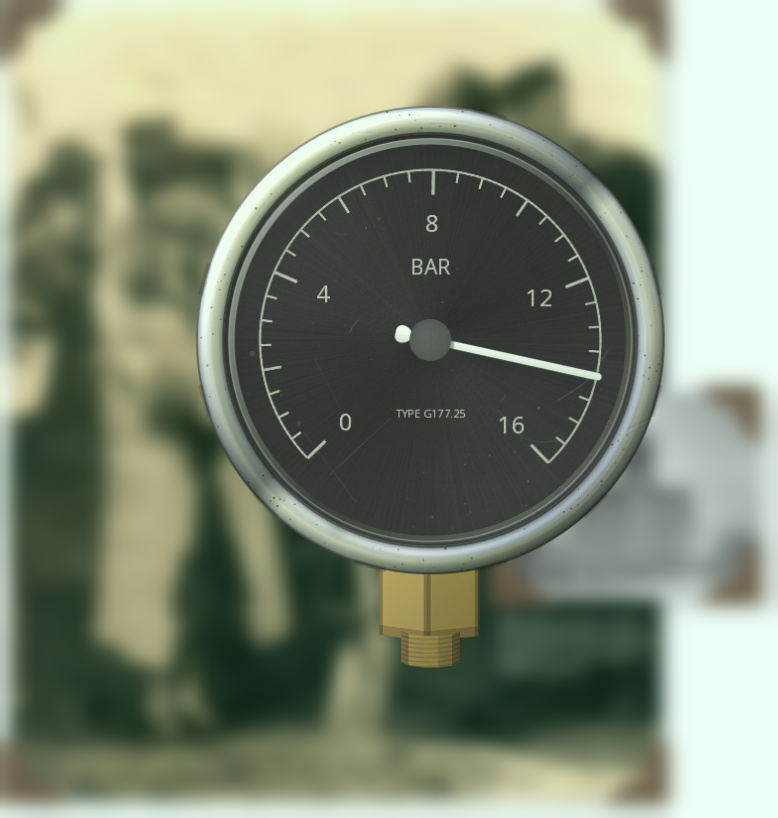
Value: 14,bar
